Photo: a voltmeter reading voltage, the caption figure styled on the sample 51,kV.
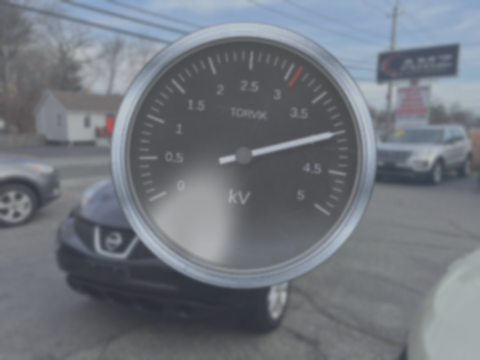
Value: 4,kV
